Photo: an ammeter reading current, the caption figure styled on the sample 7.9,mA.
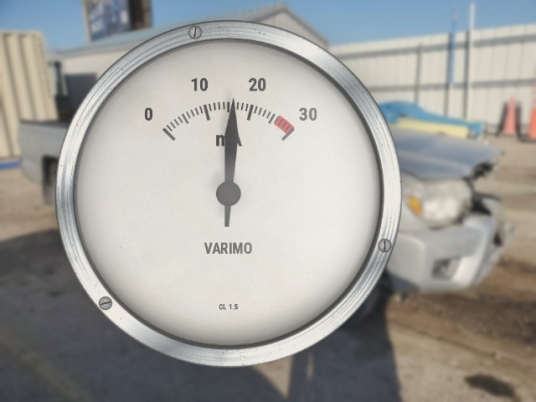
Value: 16,mA
